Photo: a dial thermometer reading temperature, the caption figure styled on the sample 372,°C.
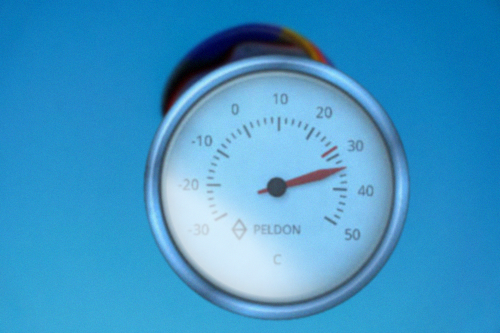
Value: 34,°C
